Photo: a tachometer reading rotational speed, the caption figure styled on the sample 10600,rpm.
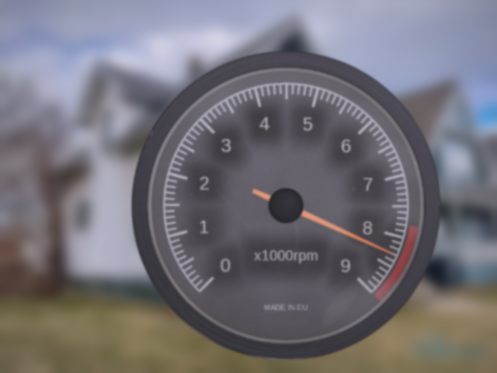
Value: 8300,rpm
